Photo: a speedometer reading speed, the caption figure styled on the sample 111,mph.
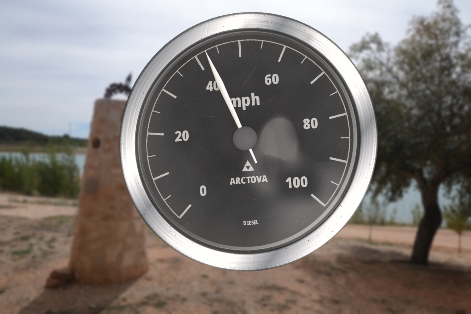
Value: 42.5,mph
